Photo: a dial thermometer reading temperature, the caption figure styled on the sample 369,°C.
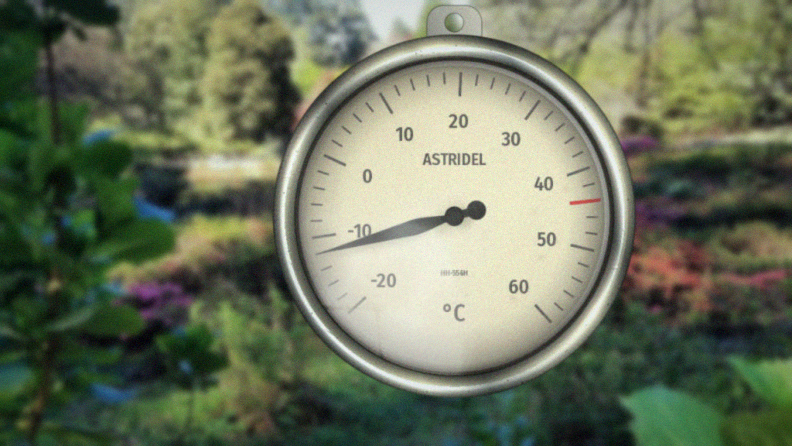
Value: -12,°C
